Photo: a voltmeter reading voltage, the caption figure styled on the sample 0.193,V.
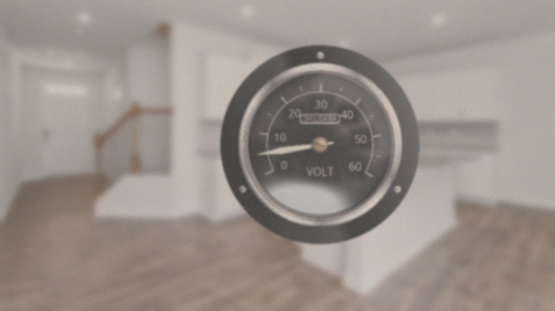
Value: 5,V
